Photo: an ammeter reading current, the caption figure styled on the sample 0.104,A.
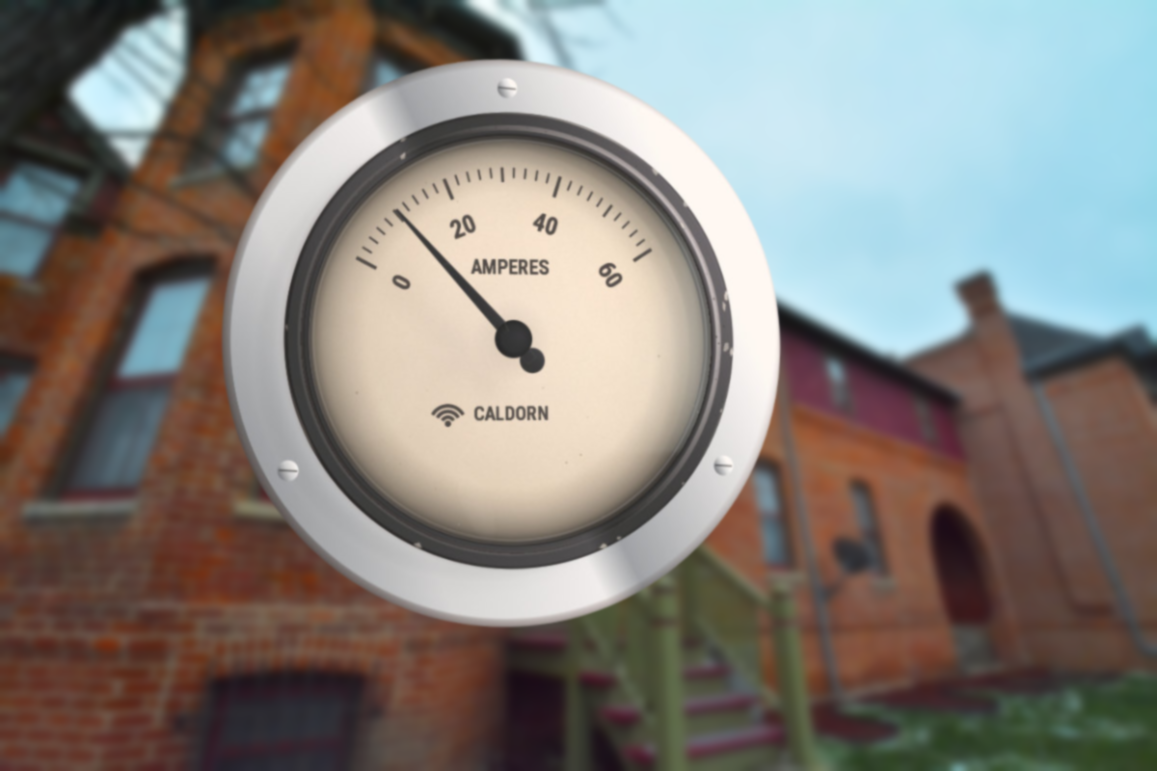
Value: 10,A
